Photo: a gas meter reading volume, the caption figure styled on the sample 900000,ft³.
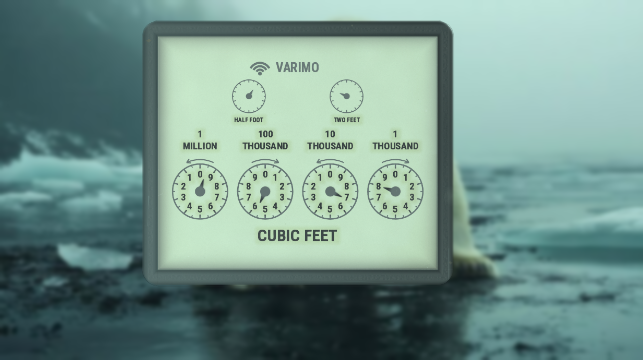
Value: 956800,ft³
